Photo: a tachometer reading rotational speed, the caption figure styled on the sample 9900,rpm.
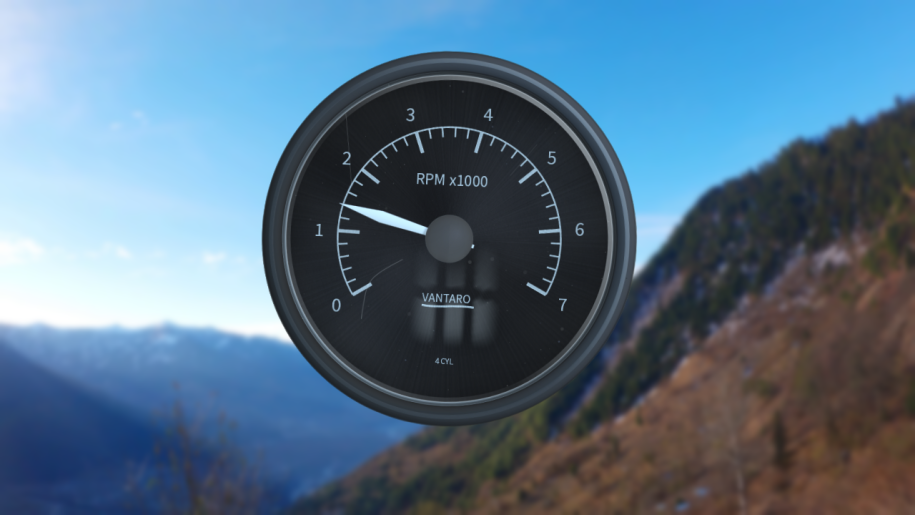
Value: 1400,rpm
